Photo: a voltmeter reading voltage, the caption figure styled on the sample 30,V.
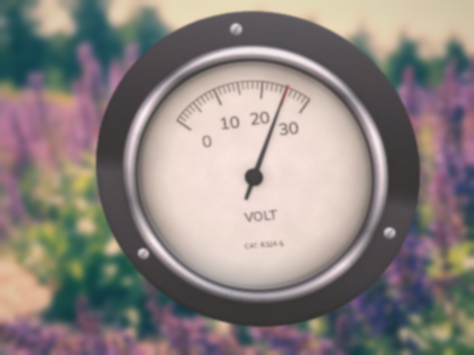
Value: 25,V
